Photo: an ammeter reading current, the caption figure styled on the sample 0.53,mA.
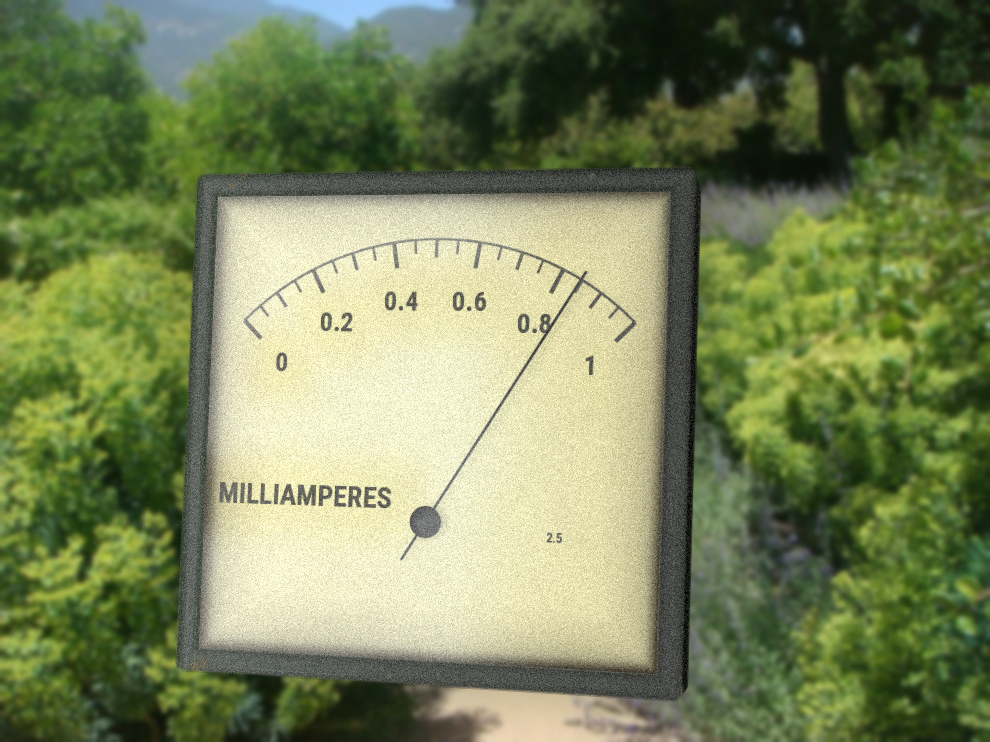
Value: 0.85,mA
